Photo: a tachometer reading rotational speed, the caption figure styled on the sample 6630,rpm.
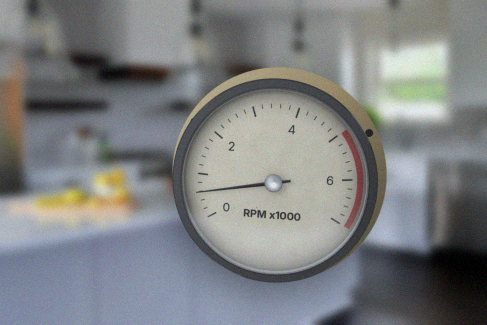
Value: 600,rpm
